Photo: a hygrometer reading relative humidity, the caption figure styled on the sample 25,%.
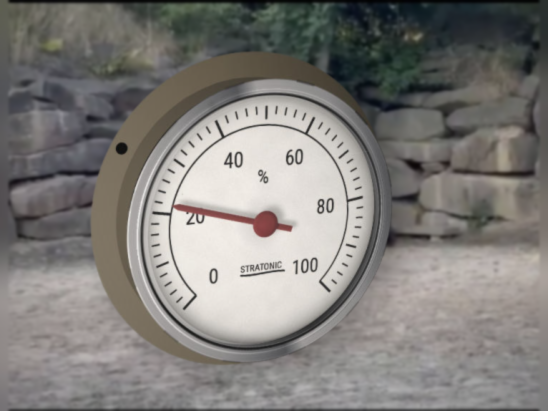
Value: 22,%
